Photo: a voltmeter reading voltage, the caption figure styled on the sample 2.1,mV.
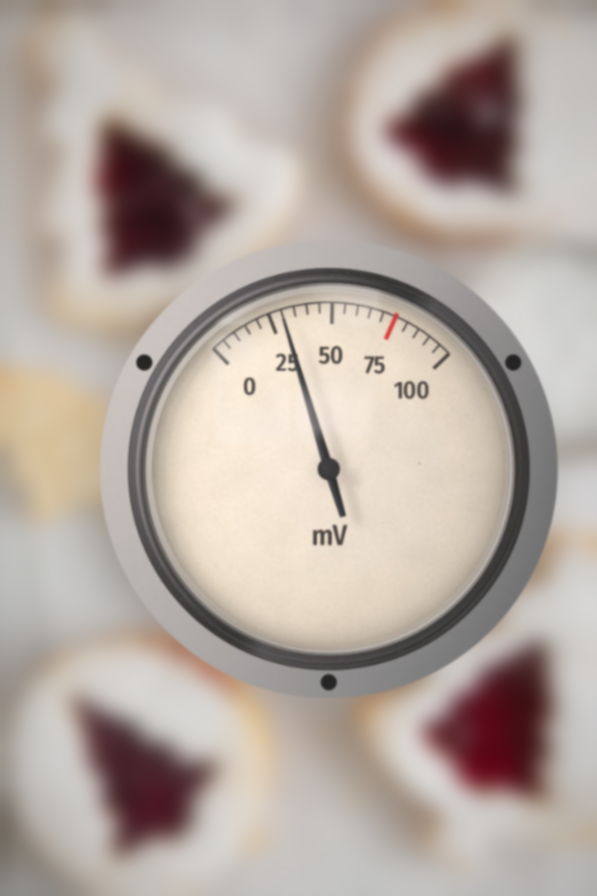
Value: 30,mV
